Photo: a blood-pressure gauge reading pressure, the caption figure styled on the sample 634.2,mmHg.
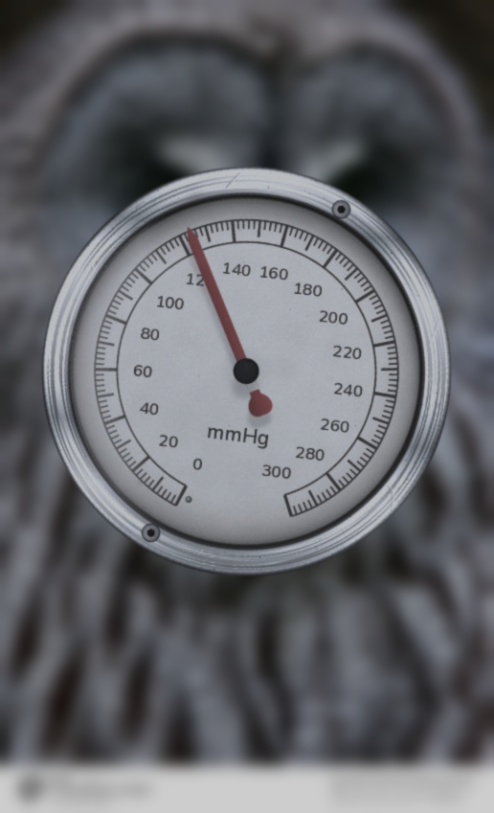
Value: 124,mmHg
